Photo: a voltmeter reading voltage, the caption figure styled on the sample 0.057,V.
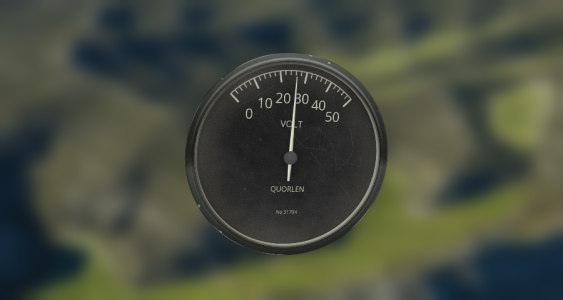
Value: 26,V
